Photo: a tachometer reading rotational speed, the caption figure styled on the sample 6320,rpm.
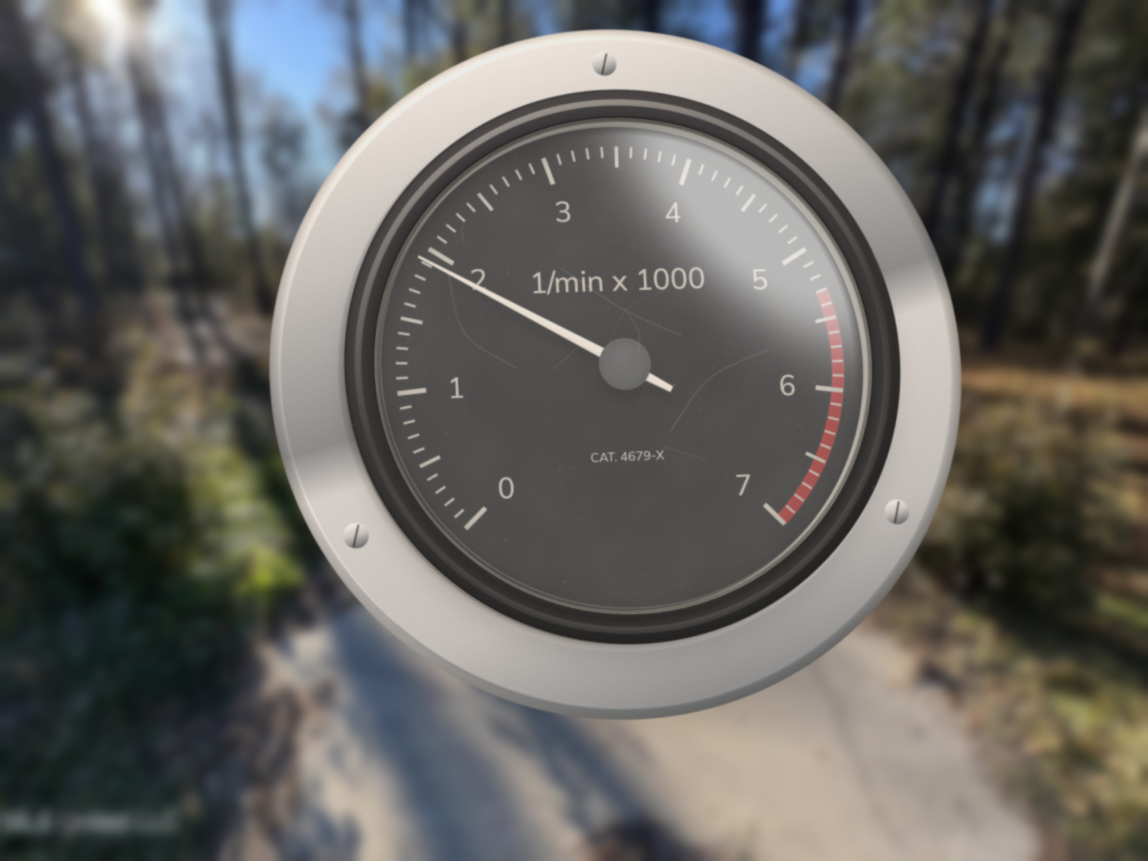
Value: 1900,rpm
